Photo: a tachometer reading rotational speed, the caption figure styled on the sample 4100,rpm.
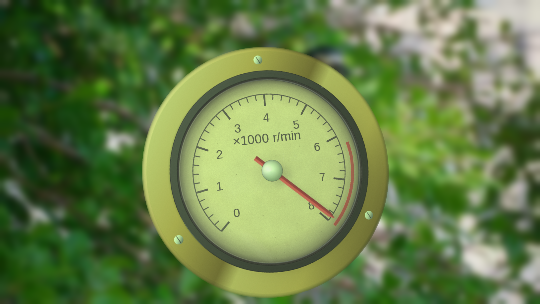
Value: 7900,rpm
